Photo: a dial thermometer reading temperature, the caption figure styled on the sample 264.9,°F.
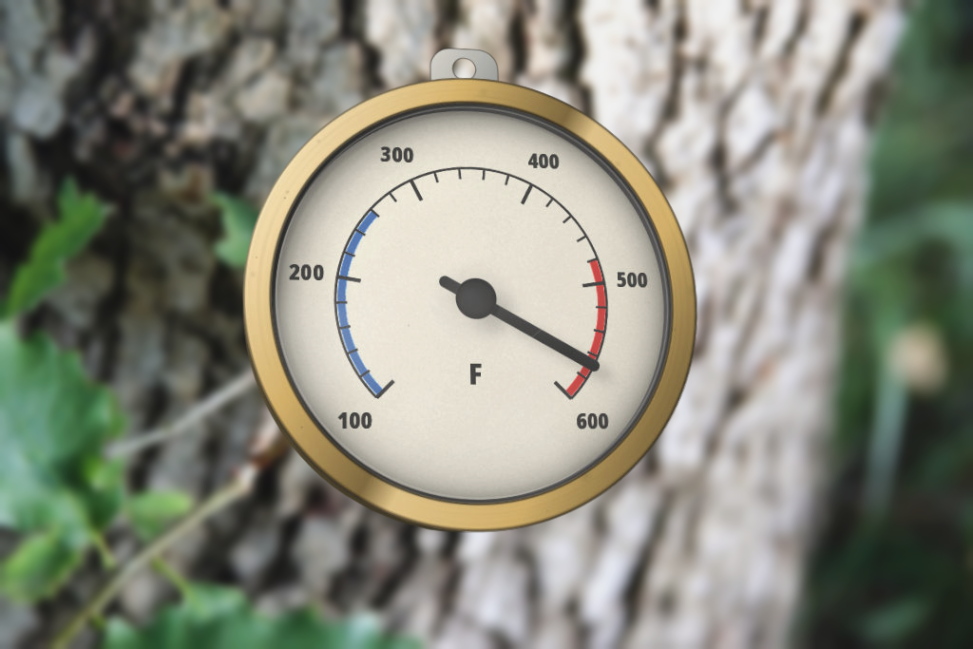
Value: 570,°F
